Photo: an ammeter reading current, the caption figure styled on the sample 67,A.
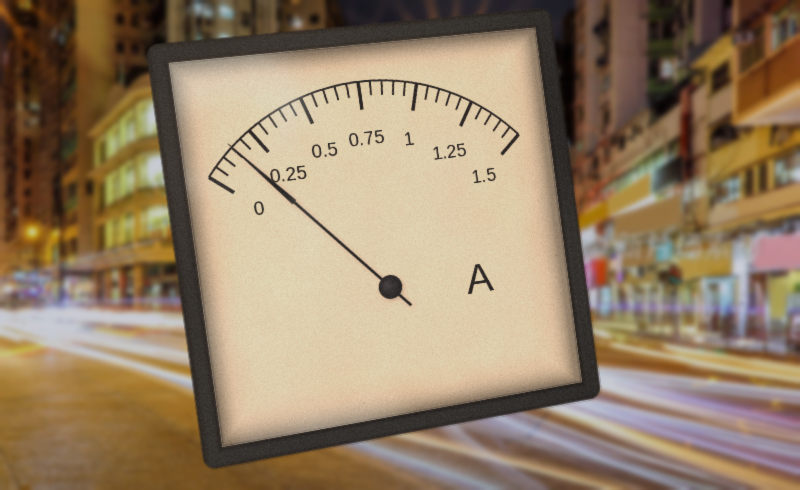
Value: 0.15,A
